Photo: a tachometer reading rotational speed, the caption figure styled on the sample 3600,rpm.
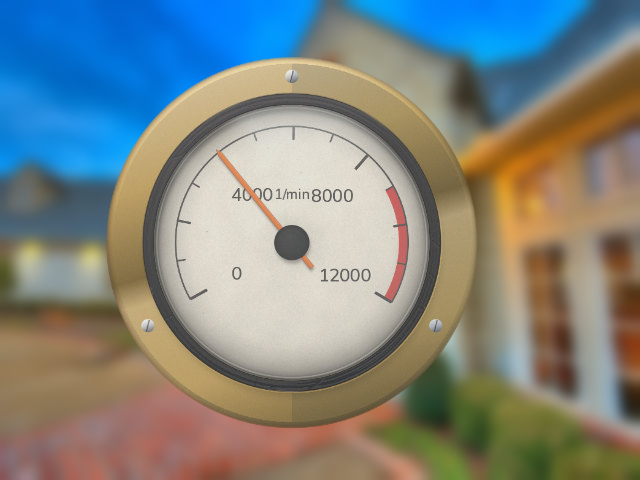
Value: 4000,rpm
